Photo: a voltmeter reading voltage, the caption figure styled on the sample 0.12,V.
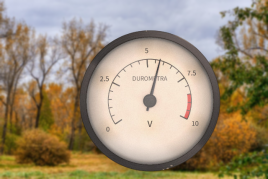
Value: 5.75,V
